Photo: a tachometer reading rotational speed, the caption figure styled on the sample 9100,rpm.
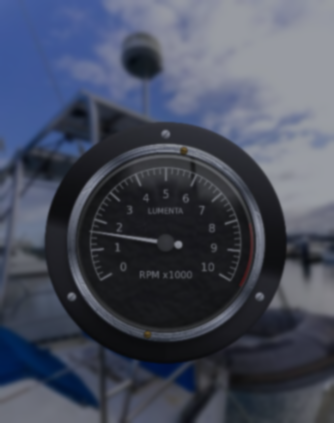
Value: 1600,rpm
